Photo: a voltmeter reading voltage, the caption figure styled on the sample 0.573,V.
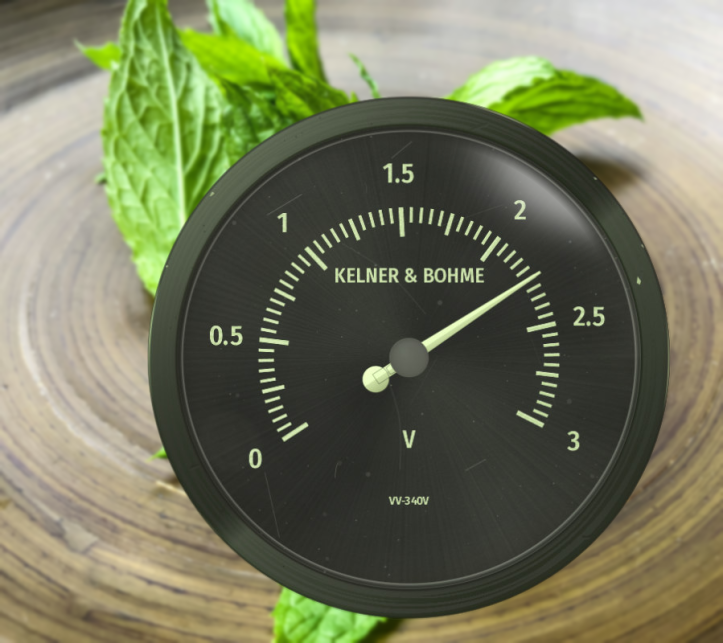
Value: 2.25,V
